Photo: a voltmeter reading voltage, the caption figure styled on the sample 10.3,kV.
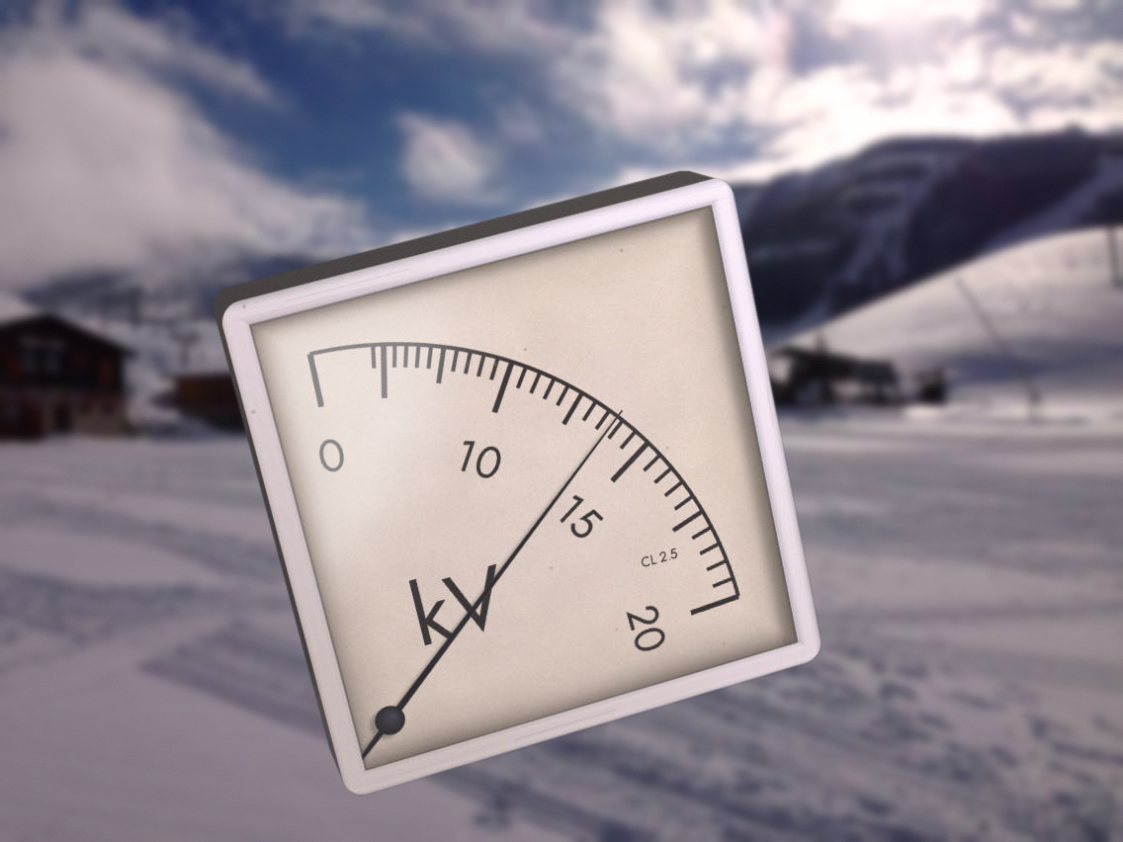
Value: 13.75,kV
